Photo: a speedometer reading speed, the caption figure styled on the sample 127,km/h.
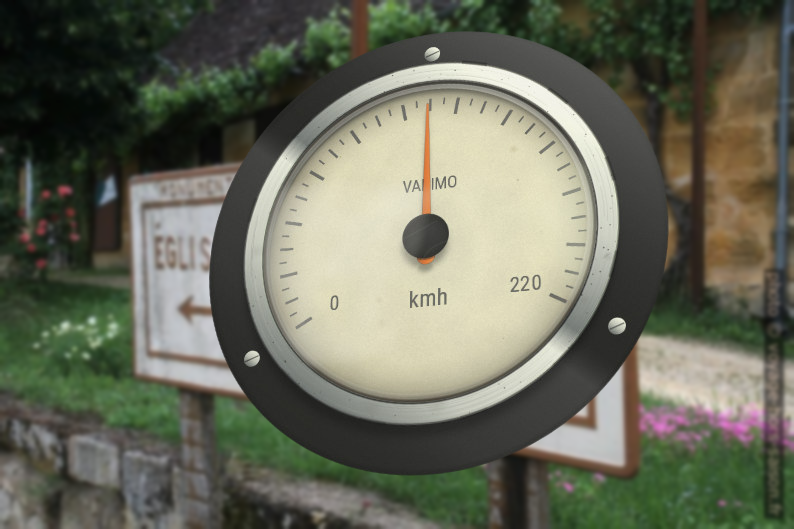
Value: 110,km/h
